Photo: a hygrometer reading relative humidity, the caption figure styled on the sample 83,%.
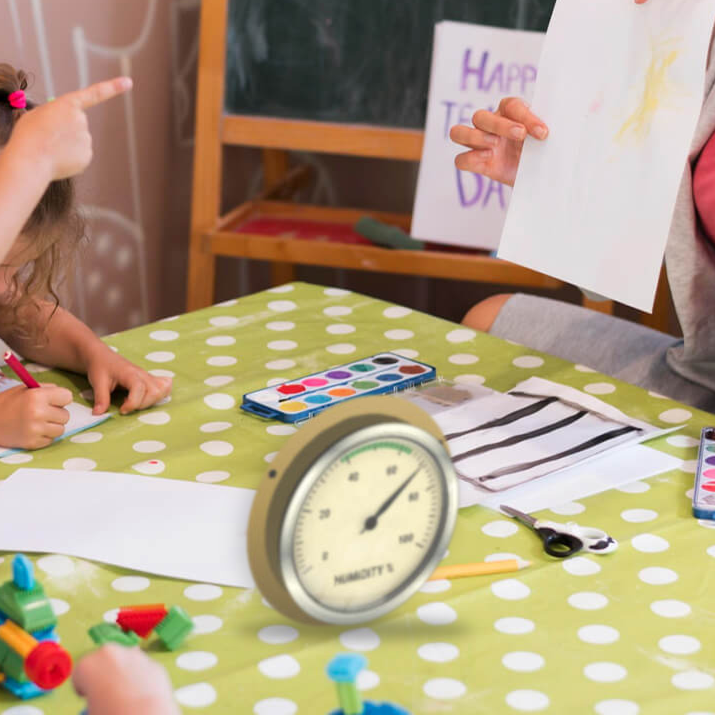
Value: 70,%
